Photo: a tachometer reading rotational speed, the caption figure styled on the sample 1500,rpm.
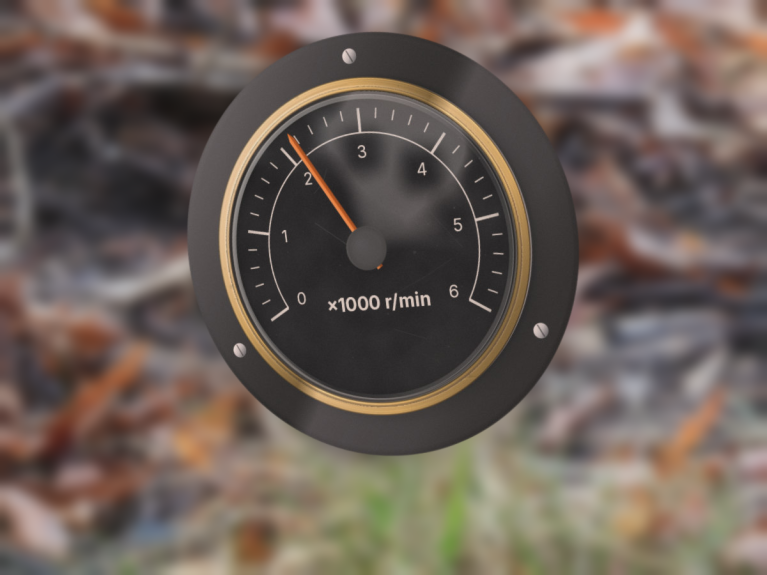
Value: 2200,rpm
